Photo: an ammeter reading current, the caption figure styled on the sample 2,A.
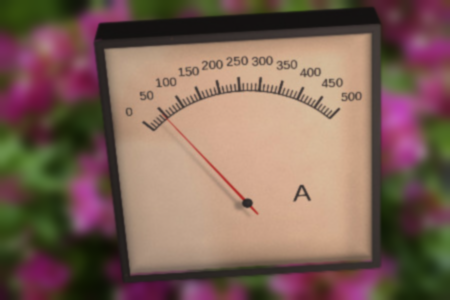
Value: 50,A
